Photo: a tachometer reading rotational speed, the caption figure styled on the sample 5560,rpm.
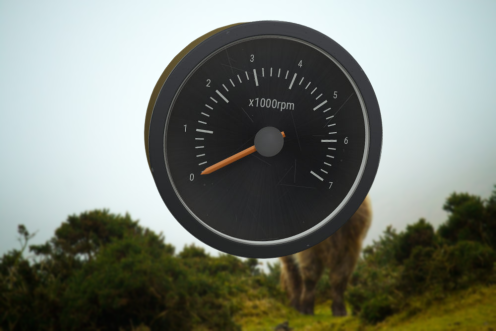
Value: 0,rpm
